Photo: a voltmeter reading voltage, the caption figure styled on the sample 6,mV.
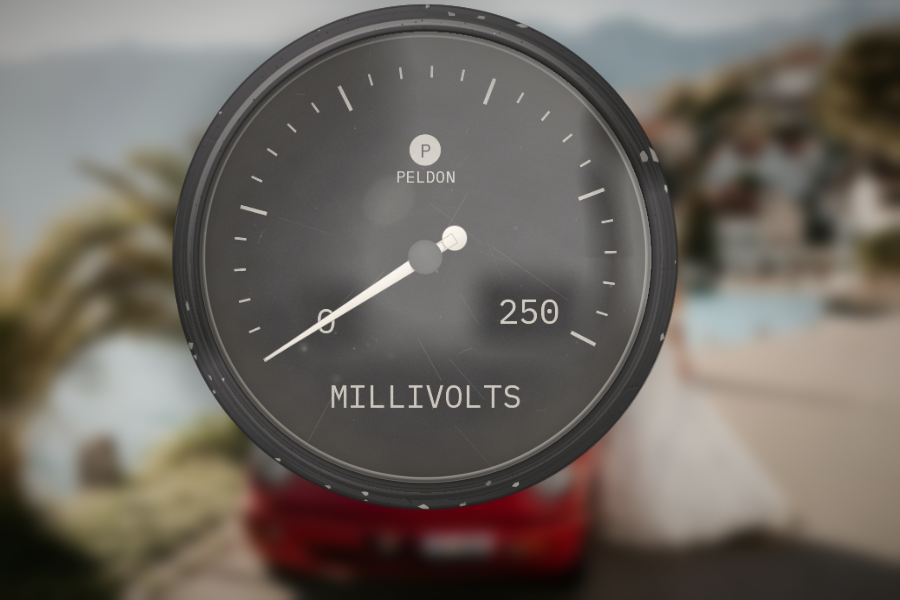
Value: 0,mV
